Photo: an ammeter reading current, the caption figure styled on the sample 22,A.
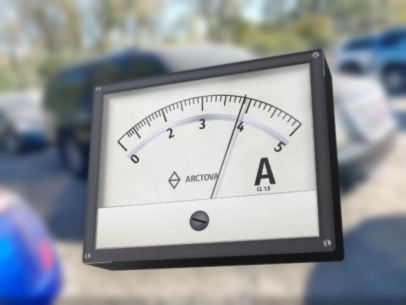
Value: 3.9,A
